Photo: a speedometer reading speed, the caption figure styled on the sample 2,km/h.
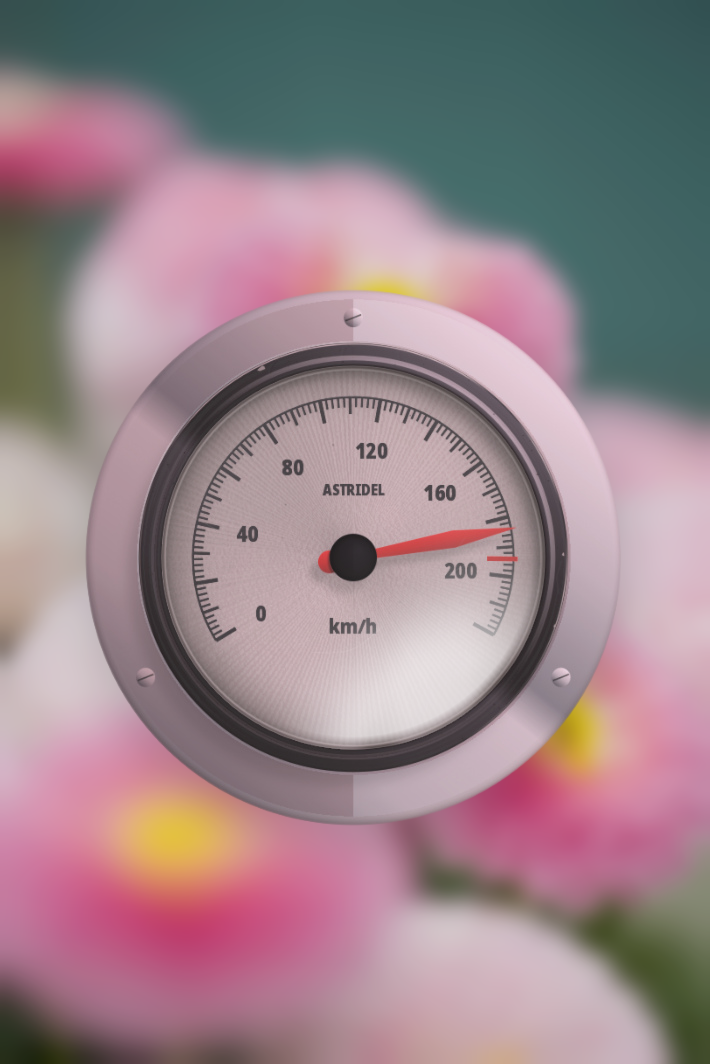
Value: 184,km/h
